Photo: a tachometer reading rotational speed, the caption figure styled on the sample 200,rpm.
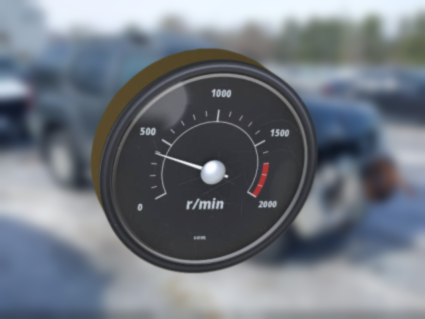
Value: 400,rpm
